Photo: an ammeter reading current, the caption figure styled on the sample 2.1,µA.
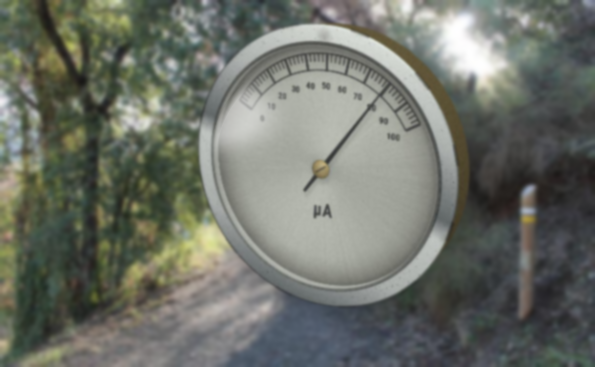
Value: 80,µA
